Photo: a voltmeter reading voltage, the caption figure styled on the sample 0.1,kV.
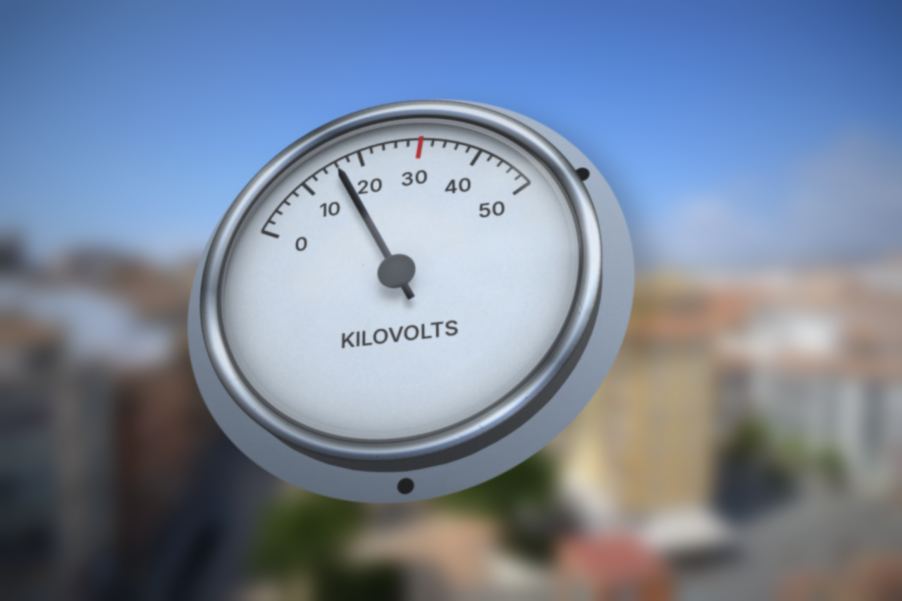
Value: 16,kV
